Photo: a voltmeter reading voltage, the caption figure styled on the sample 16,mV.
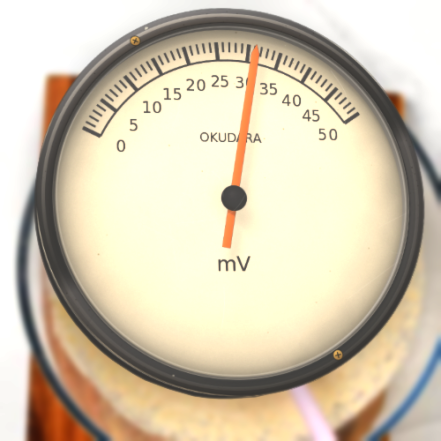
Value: 31,mV
